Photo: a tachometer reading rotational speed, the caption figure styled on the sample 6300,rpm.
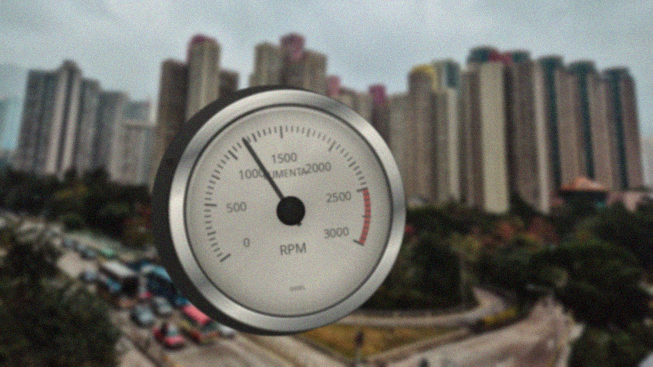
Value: 1150,rpm
